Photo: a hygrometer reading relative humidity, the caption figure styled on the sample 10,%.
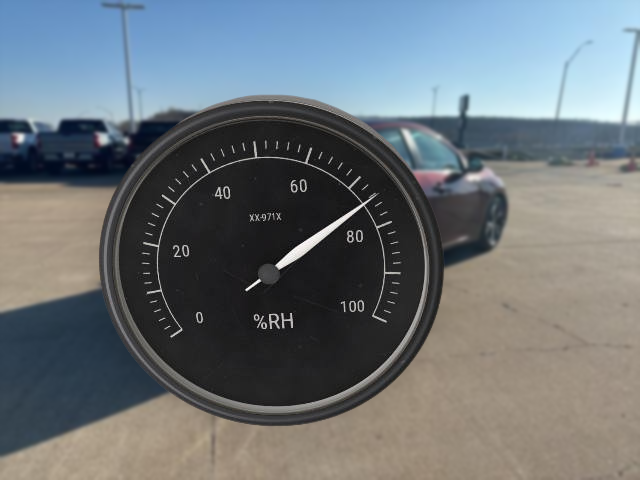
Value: 74,%
